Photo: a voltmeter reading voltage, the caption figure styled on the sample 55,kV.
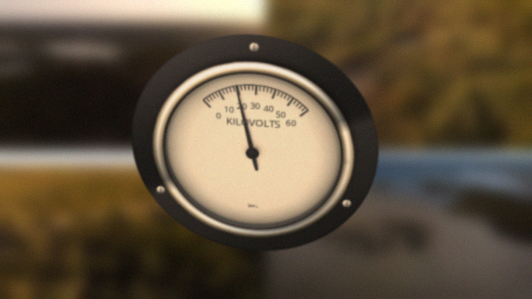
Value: 20,kV
